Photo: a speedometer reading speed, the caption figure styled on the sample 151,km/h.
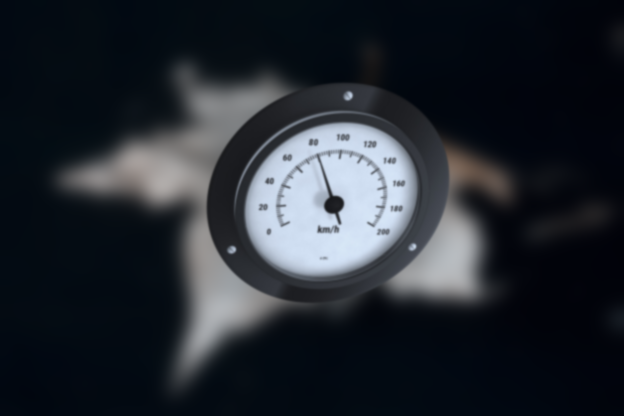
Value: 80,km/h
